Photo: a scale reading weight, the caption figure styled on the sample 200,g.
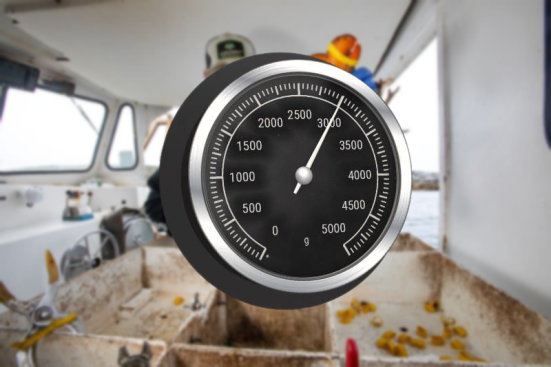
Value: 3000,g
